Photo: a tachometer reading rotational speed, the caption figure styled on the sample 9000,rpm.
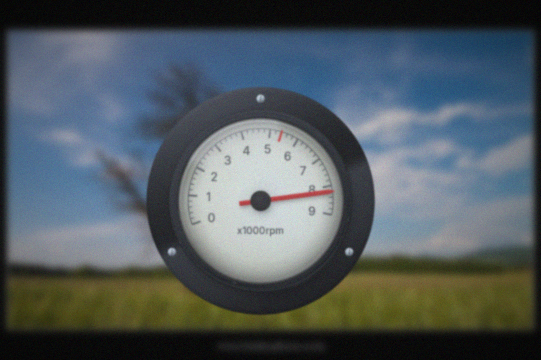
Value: 8200,rpm
